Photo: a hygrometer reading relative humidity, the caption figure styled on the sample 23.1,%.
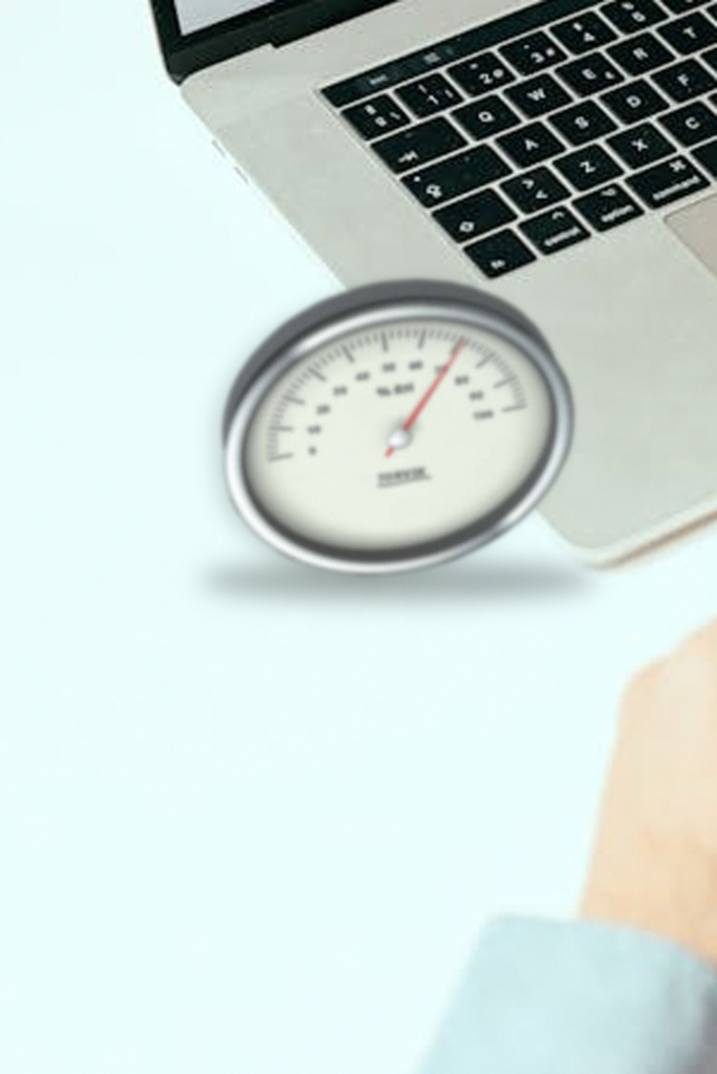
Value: 70,%
